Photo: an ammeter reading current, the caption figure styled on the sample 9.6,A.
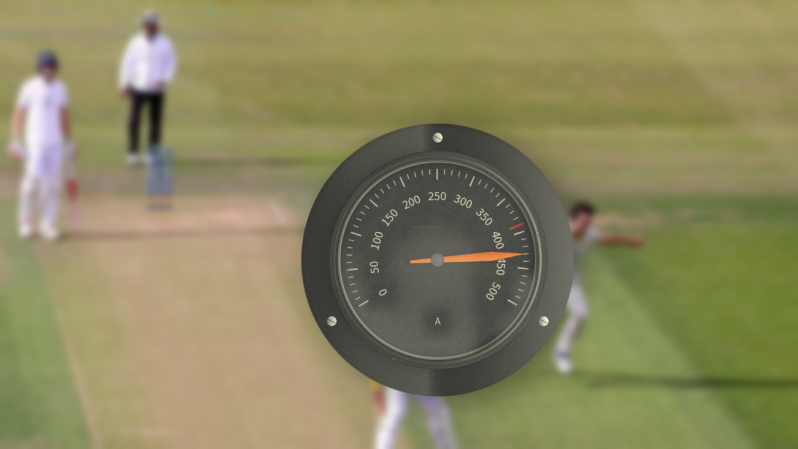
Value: 430,A
